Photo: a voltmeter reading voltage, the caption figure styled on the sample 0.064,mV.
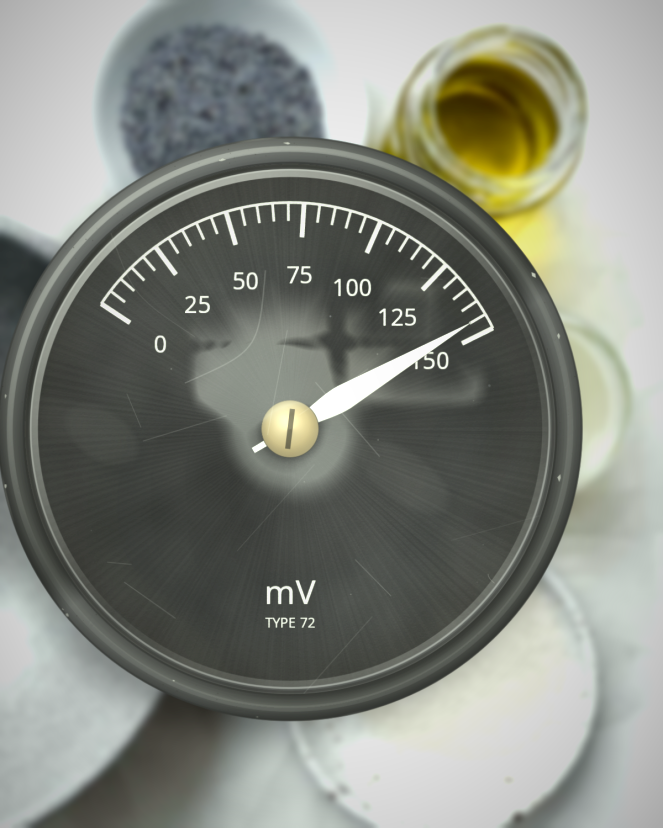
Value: 145,mV
